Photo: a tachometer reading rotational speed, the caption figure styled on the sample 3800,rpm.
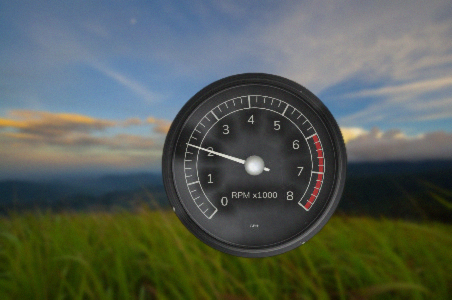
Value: 2000,rpm
